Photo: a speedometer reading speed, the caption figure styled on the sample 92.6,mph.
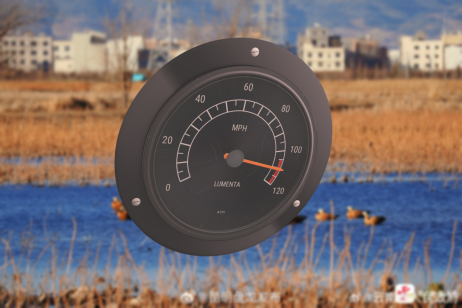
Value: 110,mph
